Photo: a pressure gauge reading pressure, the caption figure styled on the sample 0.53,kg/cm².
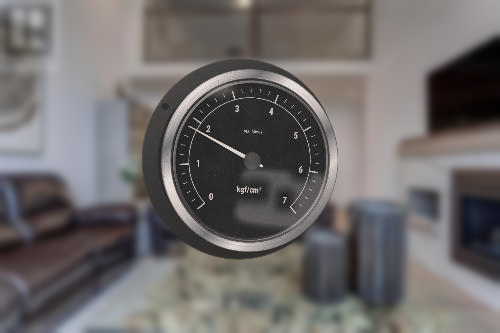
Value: 1.8,kg/cm²
